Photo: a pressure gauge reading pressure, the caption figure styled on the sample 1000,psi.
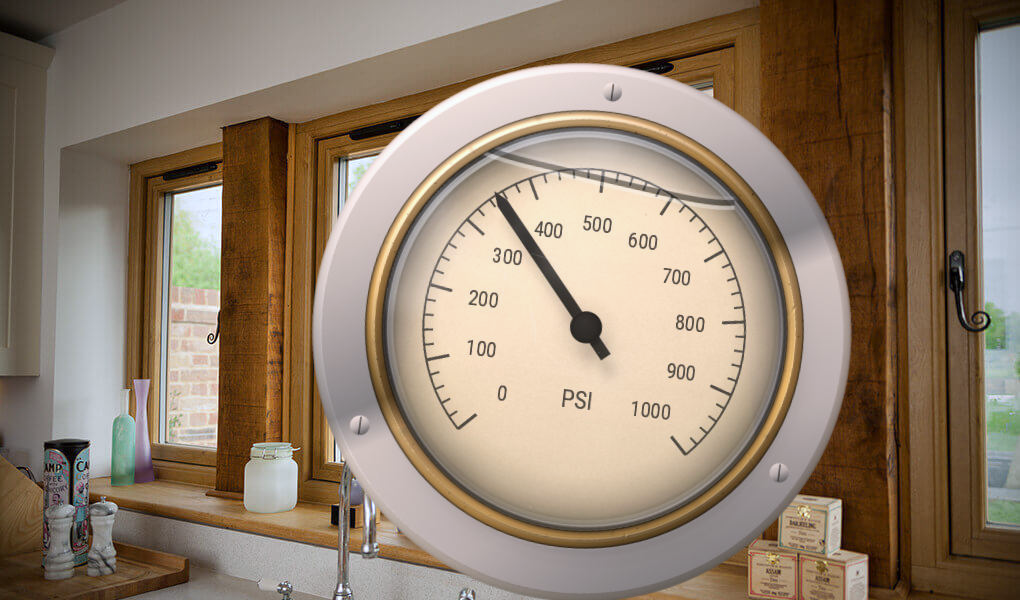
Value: 350,psi
